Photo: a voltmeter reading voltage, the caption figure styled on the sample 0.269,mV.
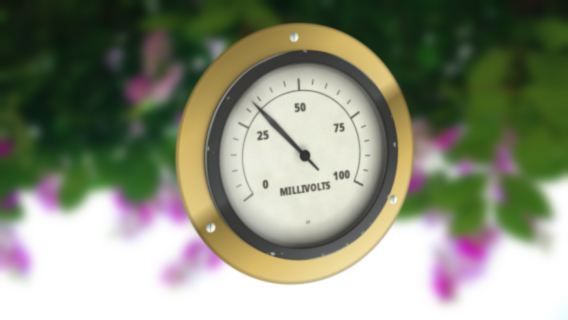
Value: 32.5,mV
